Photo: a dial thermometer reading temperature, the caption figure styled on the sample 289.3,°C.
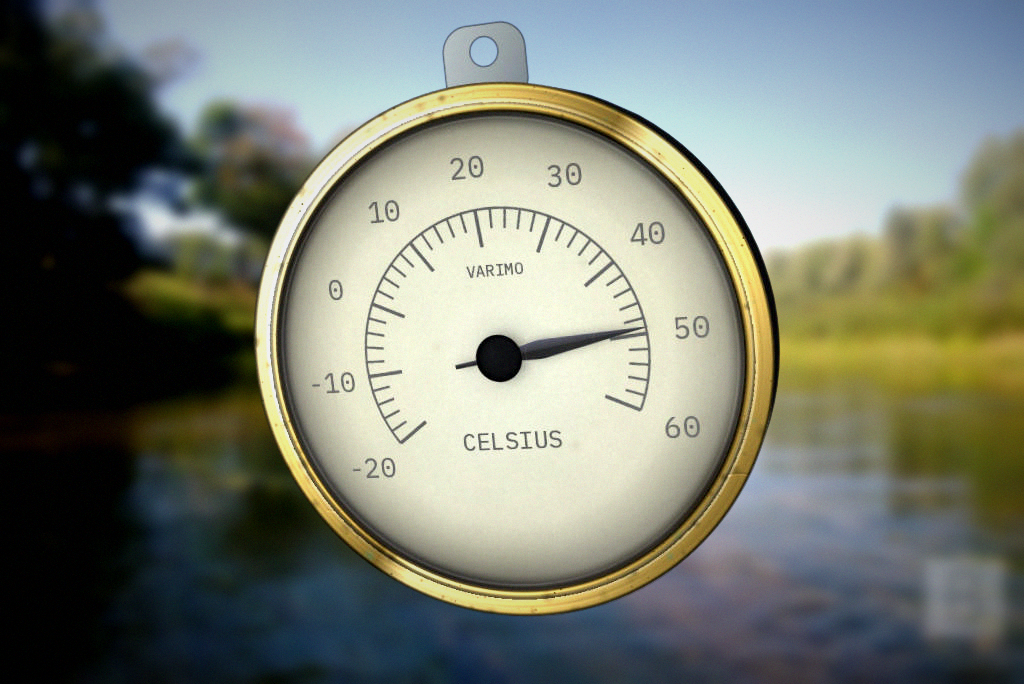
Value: 49,°C
